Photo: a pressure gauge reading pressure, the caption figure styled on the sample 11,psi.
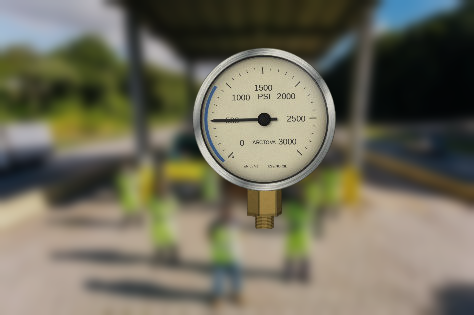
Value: 500,psi
